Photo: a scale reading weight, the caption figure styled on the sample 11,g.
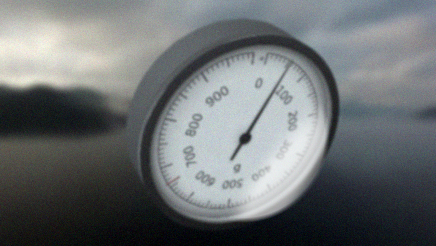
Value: 50,g
